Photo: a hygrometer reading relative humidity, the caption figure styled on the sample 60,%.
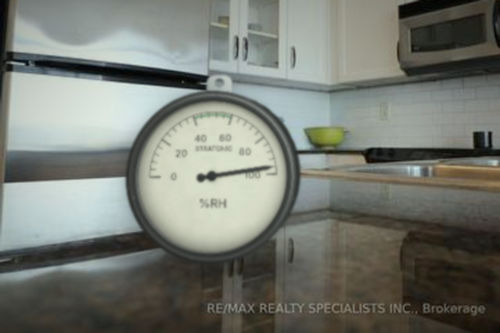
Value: 96,%
